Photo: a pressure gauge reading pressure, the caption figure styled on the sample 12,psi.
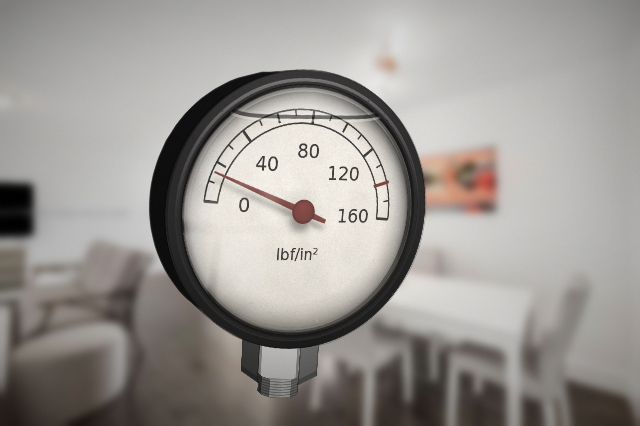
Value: 15,psi
